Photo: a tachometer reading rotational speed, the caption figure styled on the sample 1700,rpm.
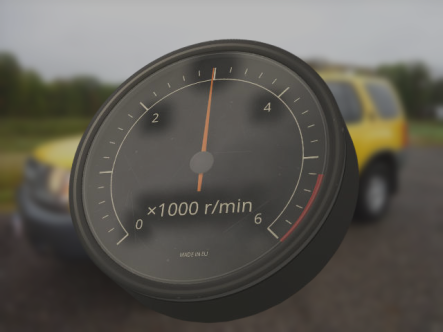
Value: 3000,rpm
